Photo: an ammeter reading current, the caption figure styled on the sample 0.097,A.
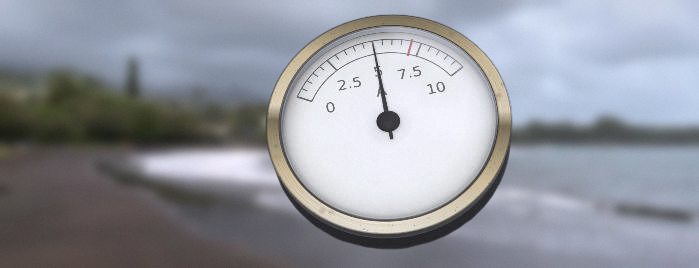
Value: 5,A
